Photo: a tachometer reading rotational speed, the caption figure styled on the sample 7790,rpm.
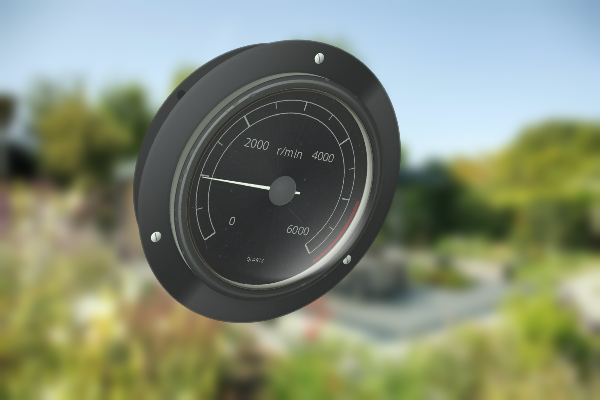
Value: 1000,rpm
